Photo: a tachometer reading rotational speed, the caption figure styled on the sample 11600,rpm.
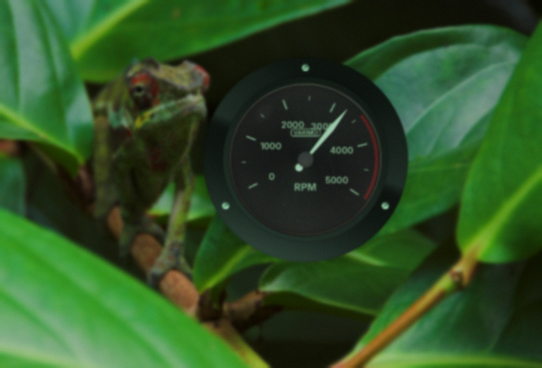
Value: 3250,rpm
